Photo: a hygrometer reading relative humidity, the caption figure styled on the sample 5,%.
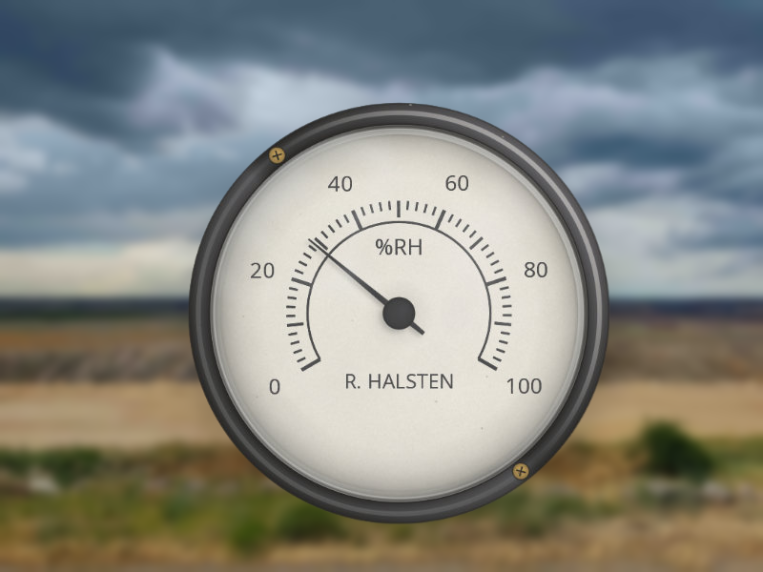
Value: 29,%
